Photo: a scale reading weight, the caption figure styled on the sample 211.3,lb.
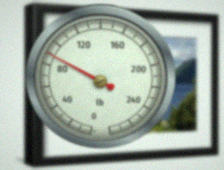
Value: 90,lb
